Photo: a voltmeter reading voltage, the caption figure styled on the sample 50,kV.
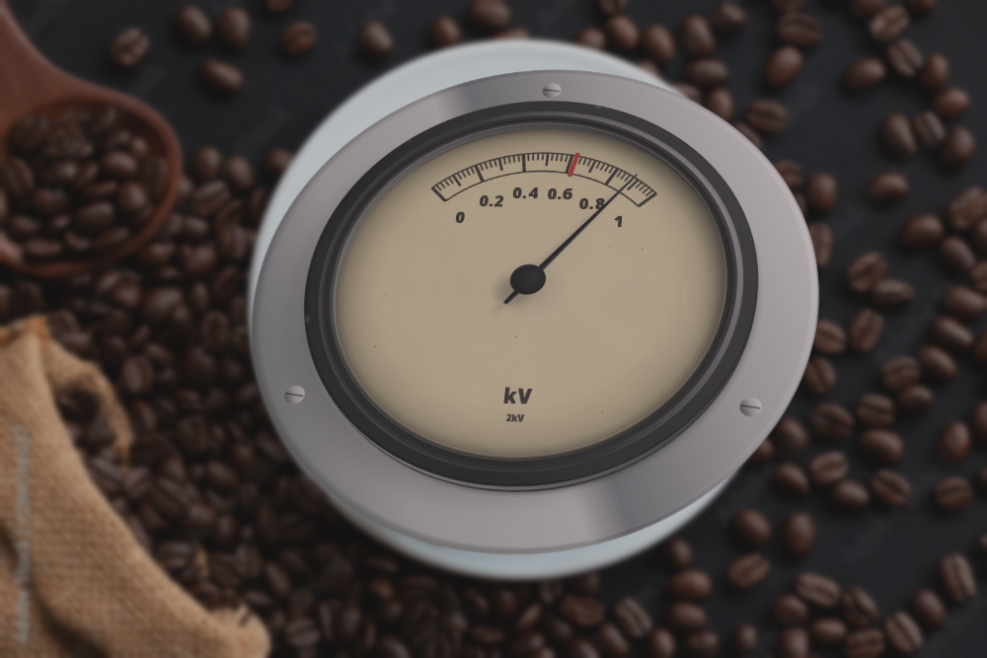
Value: 0.9,kV
